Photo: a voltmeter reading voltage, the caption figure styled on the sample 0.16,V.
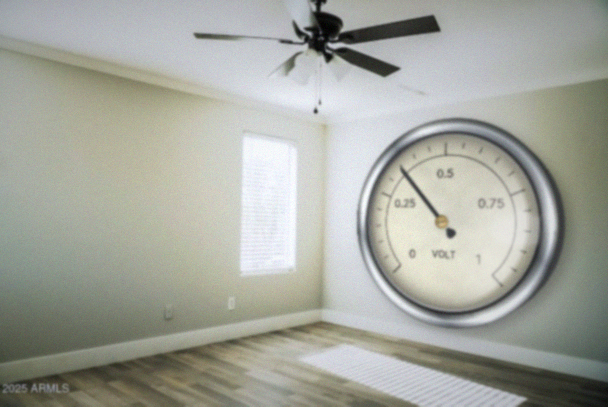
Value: 0.35,V
